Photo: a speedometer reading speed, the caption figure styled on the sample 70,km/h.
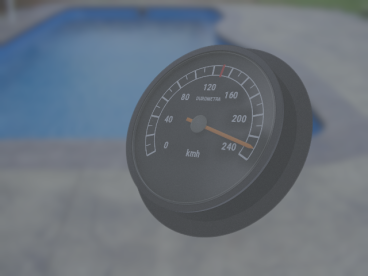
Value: 230,km/h
